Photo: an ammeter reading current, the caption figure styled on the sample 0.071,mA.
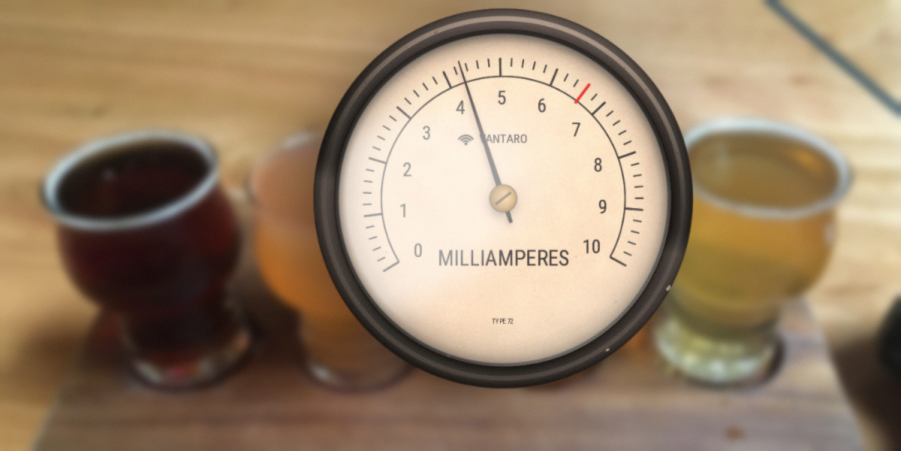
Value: 4.3,mA
